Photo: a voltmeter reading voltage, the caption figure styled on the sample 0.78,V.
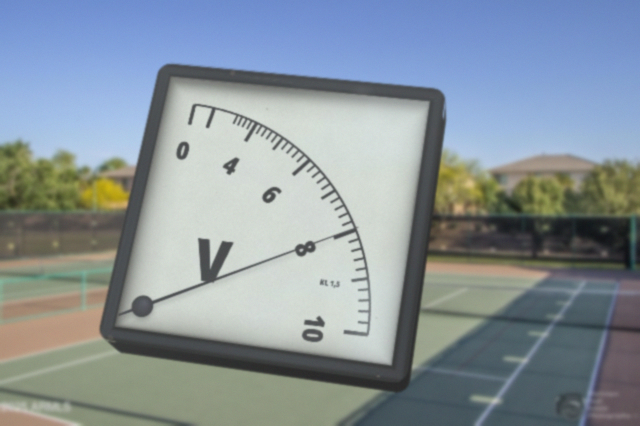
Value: 8,V
